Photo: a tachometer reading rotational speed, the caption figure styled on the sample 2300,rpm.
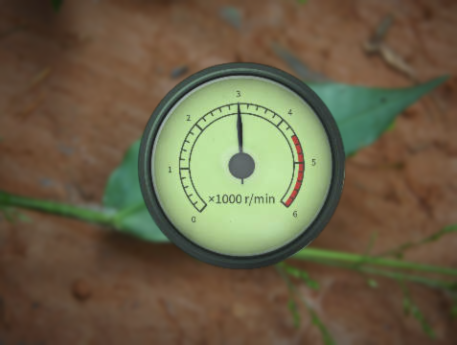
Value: 3000,rpm
